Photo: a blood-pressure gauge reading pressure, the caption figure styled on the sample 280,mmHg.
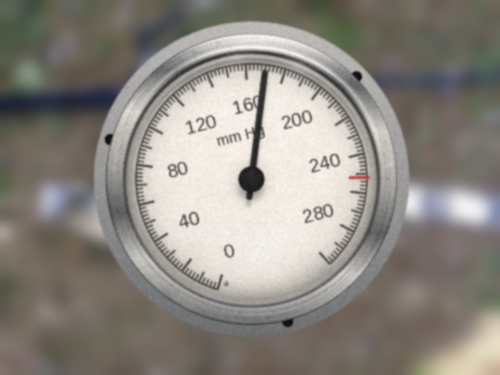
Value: 170,mmHg
